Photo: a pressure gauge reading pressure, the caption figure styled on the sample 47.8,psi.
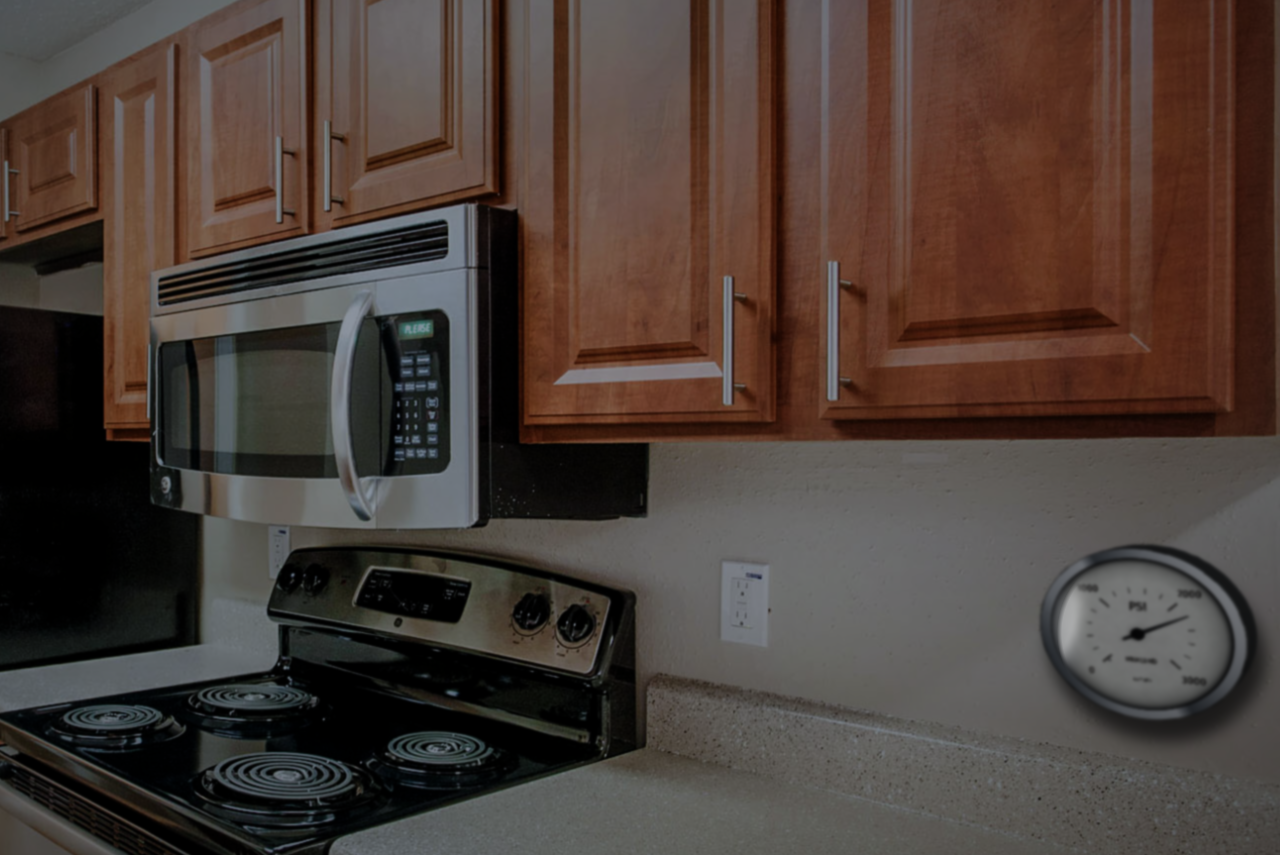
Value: 2200,psi
